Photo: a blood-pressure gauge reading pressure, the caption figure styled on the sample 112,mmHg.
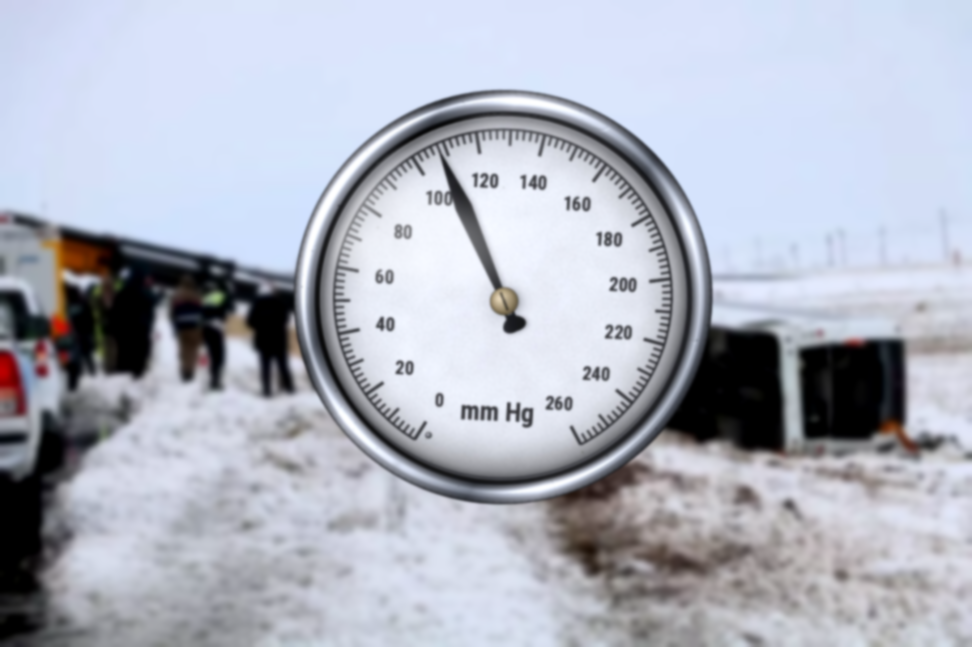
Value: 108,mmHg
